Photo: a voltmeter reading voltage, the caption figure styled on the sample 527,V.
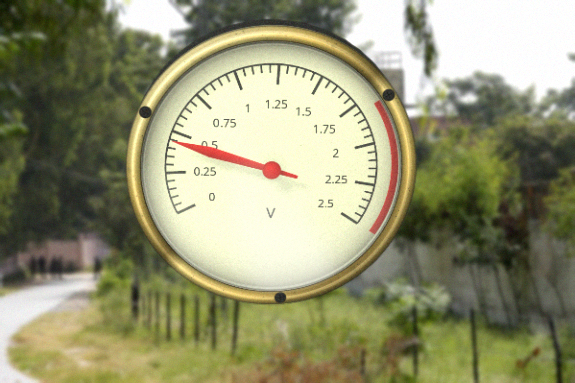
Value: 0.45,V
